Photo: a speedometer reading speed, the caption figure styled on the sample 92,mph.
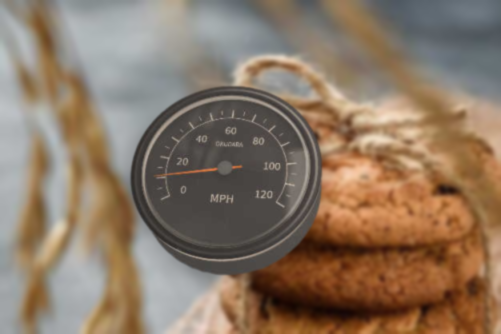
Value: 10,mph
